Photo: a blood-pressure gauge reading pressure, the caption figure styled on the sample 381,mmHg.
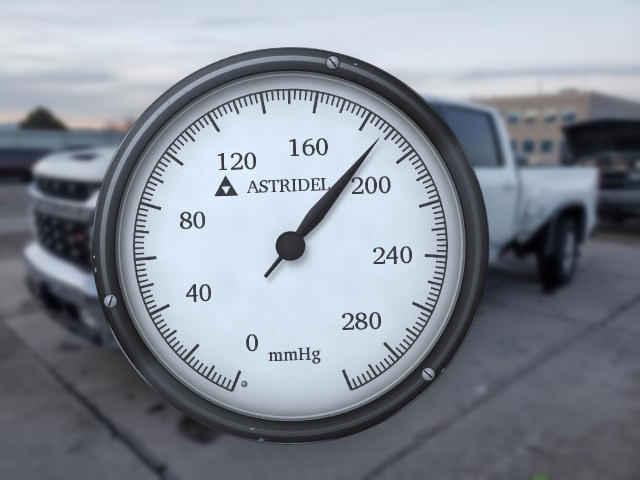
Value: 188,mmHg
